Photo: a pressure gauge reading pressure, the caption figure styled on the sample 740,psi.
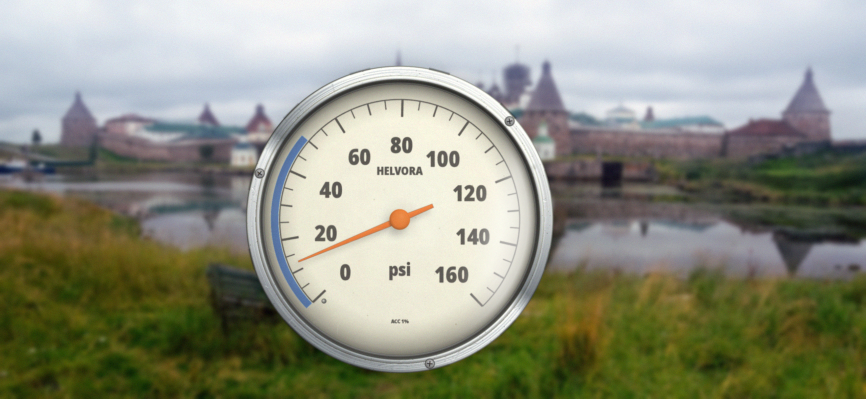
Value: 12.5,psi
